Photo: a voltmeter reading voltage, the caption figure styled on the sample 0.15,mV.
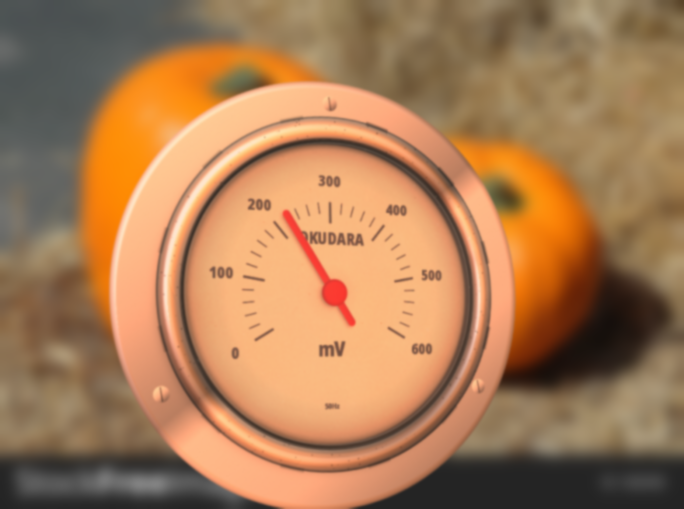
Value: 220,mV
